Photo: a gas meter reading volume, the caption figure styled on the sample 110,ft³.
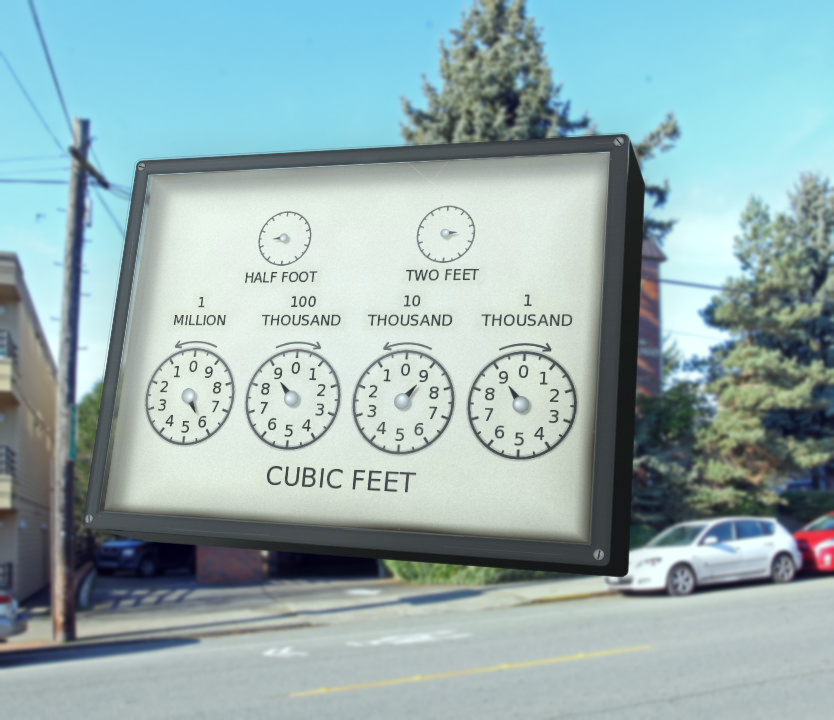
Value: 588900,ft³
